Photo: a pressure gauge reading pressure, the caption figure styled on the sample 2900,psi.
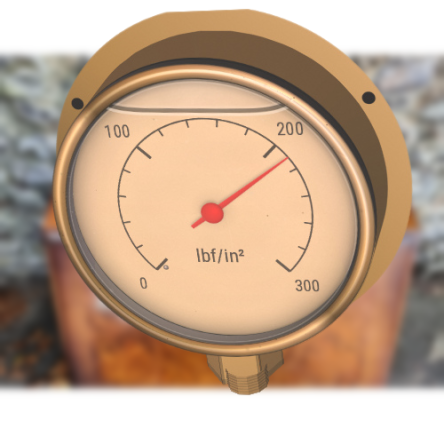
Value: 210,psi
